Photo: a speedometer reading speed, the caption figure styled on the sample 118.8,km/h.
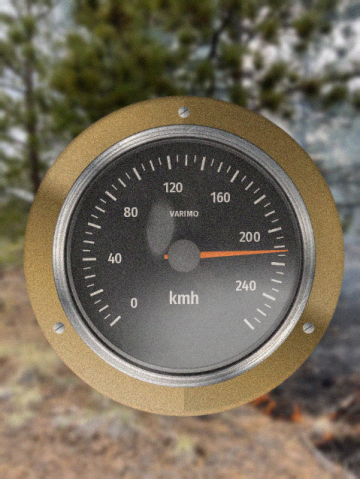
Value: 212.5,km/h
